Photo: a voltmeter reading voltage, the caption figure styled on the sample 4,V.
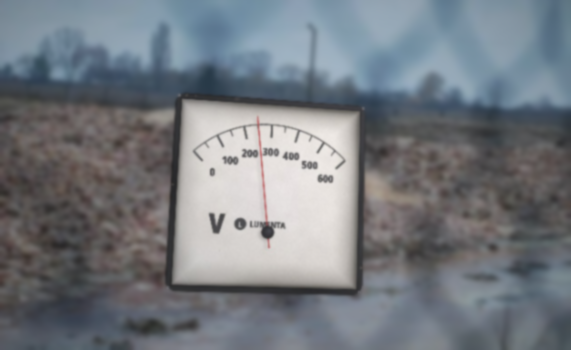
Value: 250,V
